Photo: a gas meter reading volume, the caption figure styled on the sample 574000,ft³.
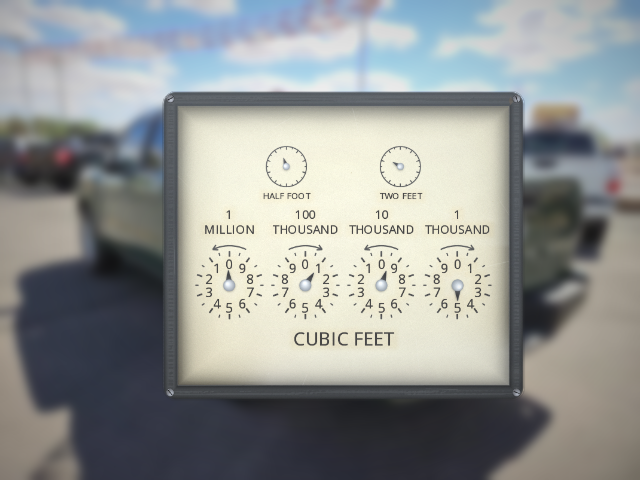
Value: 9500,ft³
